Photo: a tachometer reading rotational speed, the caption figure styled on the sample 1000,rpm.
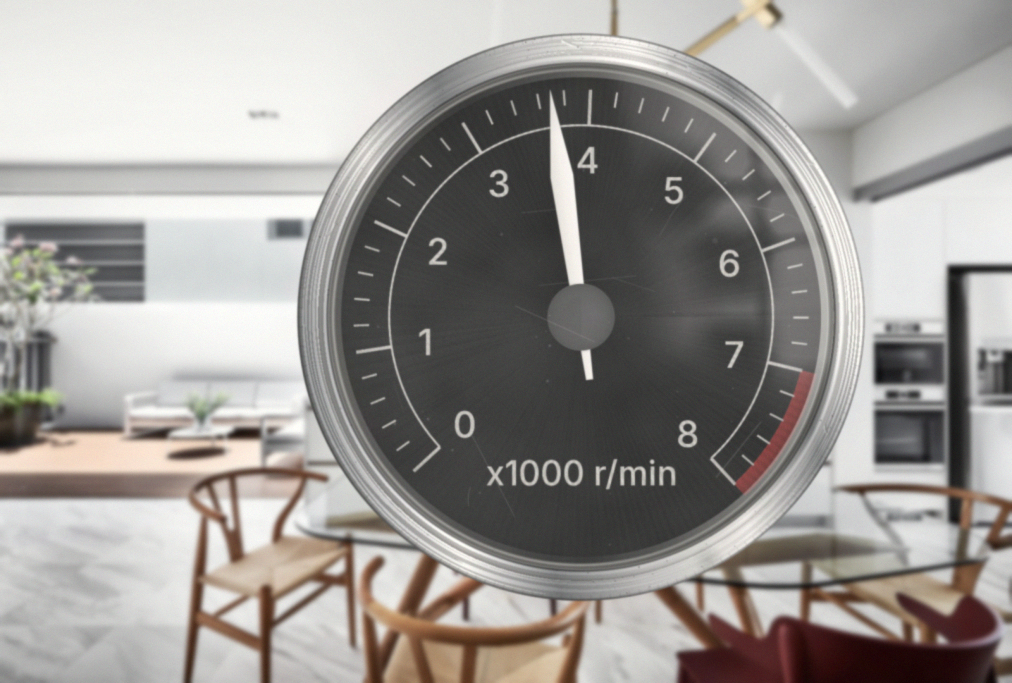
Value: 3700,rpm
